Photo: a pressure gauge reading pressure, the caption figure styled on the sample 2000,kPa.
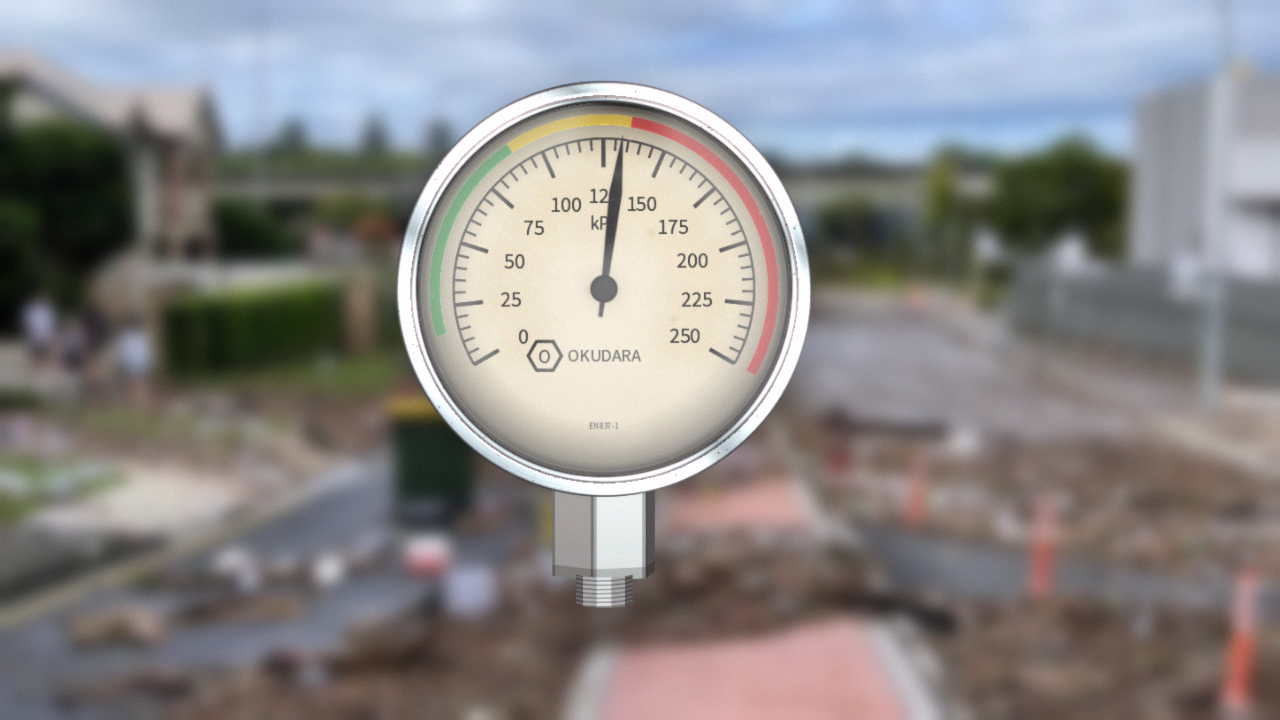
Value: 132.5,kPa
